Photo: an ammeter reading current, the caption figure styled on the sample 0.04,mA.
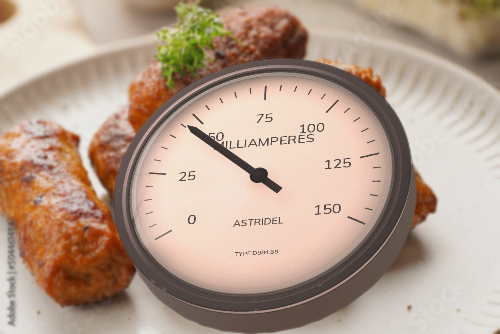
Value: 45,mA
